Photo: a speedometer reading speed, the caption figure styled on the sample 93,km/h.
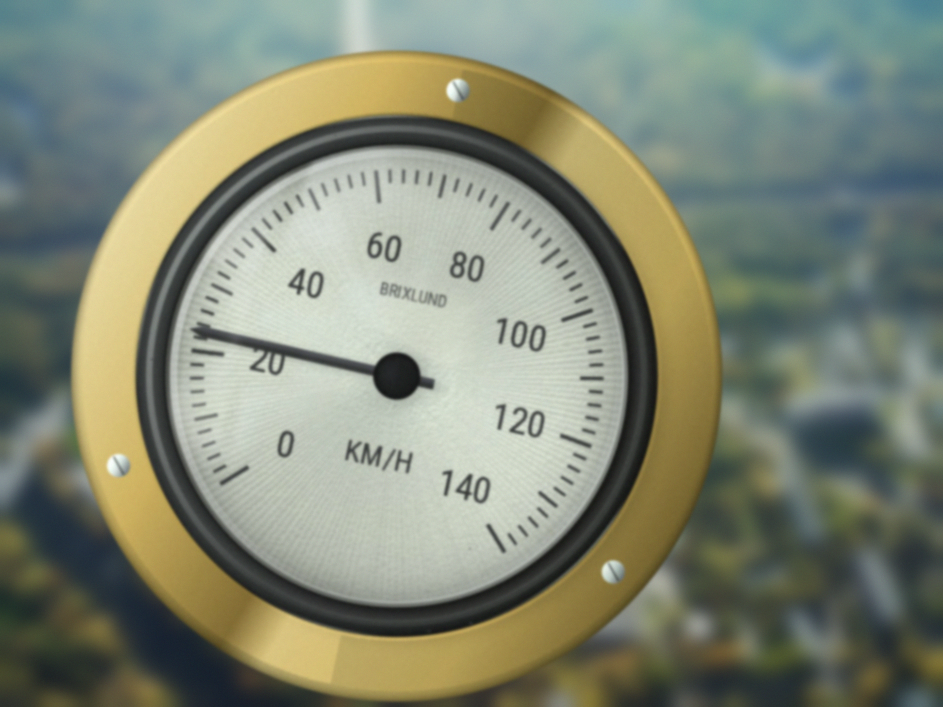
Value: 23,km/h
